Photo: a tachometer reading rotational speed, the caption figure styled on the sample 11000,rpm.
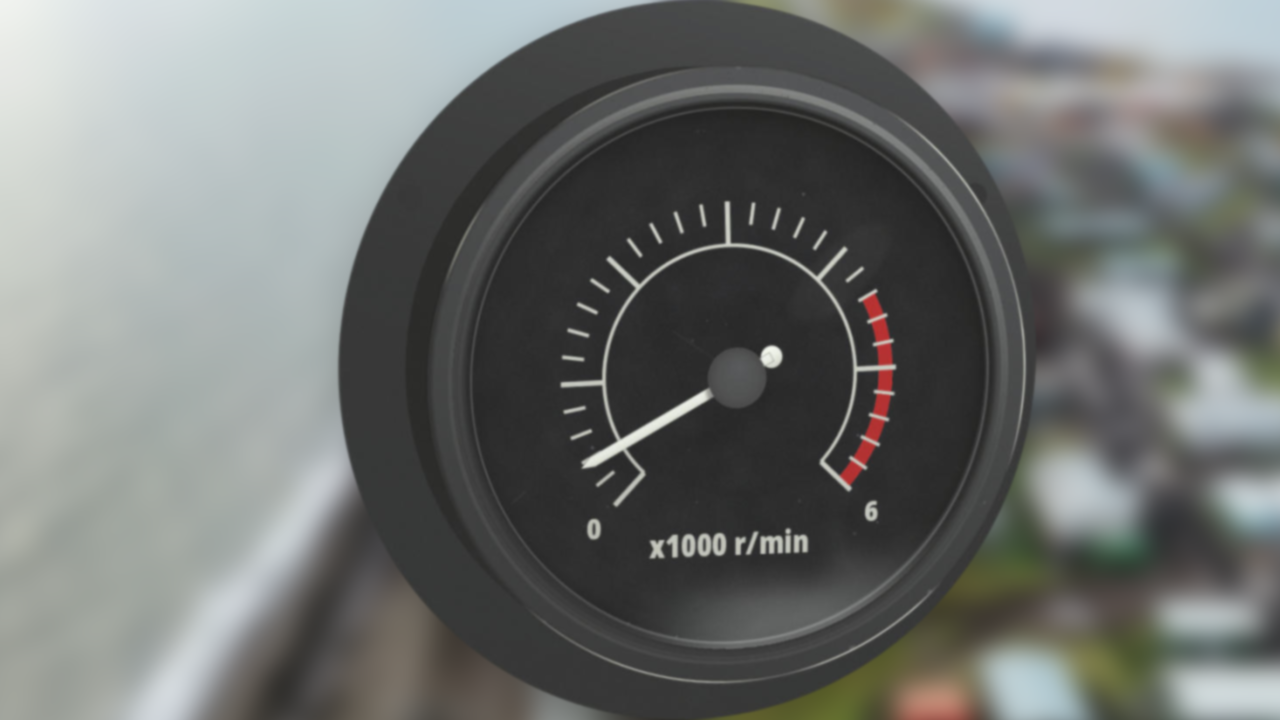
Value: 400,rpm
